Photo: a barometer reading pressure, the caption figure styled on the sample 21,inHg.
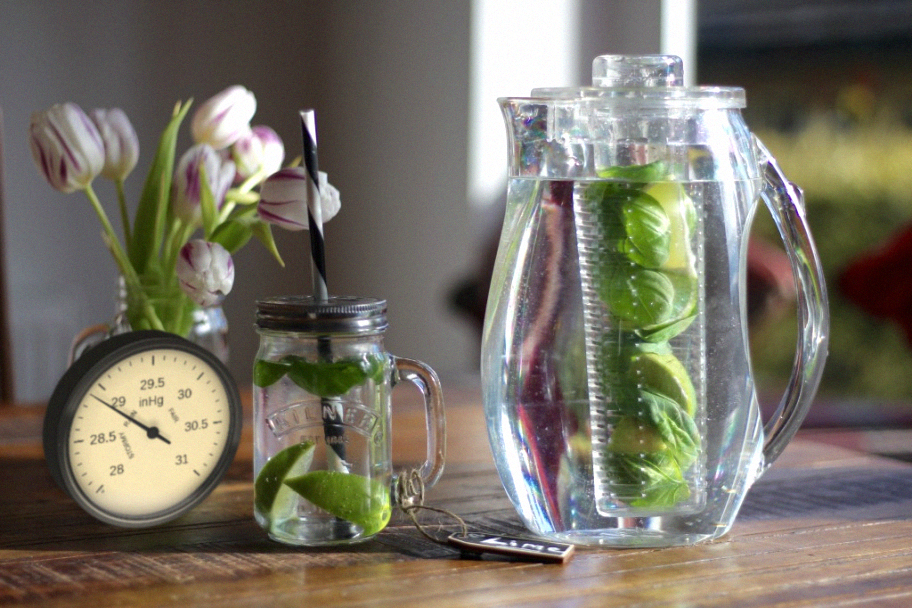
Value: 28.9,inHg
